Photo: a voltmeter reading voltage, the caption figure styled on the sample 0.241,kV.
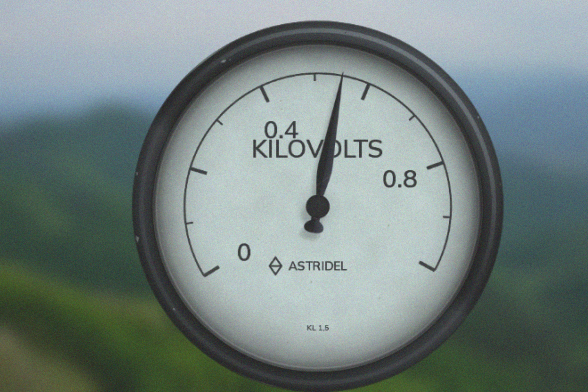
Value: 0.55,kV
